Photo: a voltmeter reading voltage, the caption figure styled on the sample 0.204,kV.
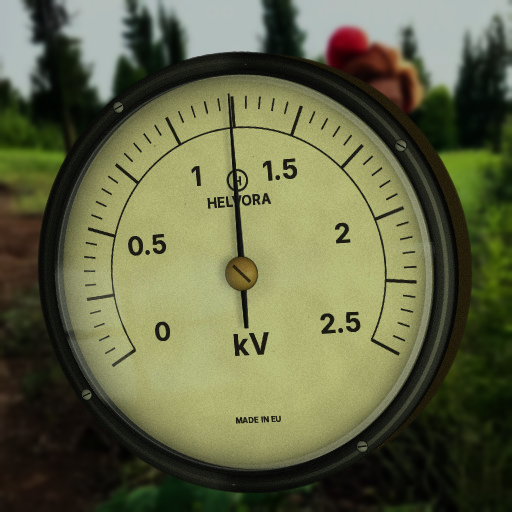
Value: 1.25,kV
